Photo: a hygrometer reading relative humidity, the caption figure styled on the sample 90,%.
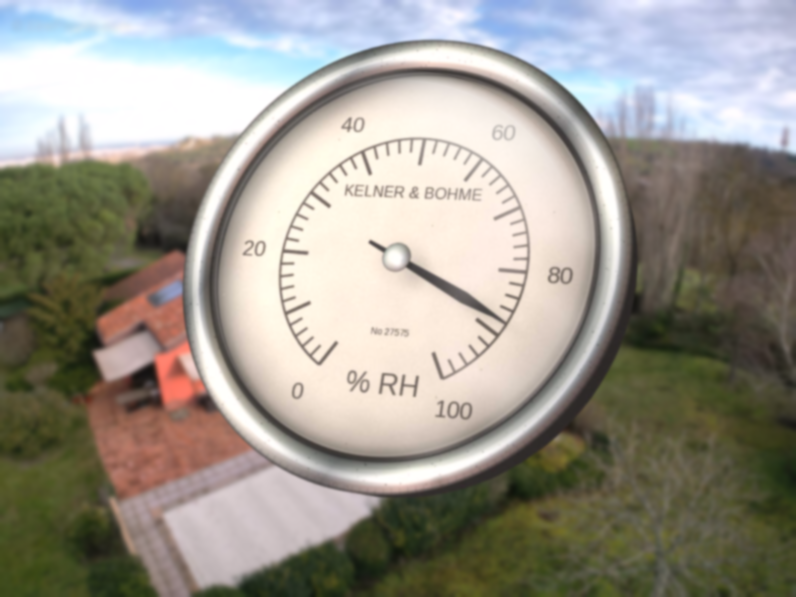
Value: 88,%
